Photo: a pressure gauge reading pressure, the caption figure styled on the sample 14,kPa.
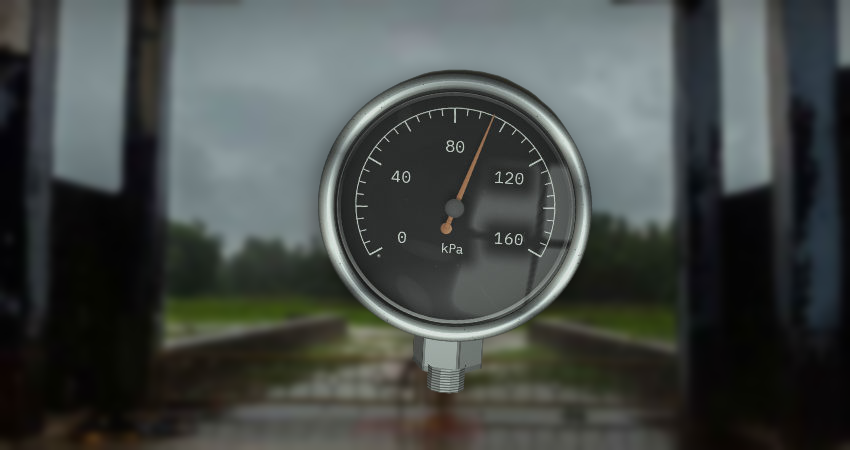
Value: 95,kPa
